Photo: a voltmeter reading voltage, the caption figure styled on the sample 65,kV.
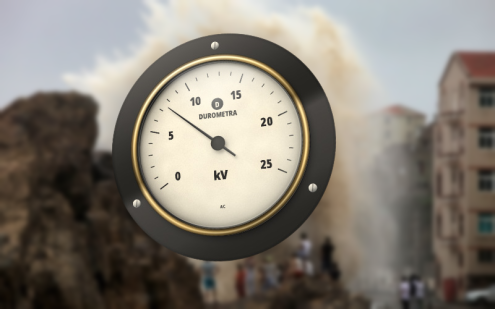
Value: 7.5,kV
